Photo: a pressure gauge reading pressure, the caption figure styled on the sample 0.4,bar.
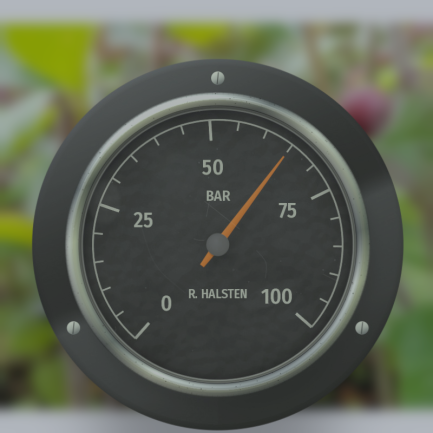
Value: 65,bar
